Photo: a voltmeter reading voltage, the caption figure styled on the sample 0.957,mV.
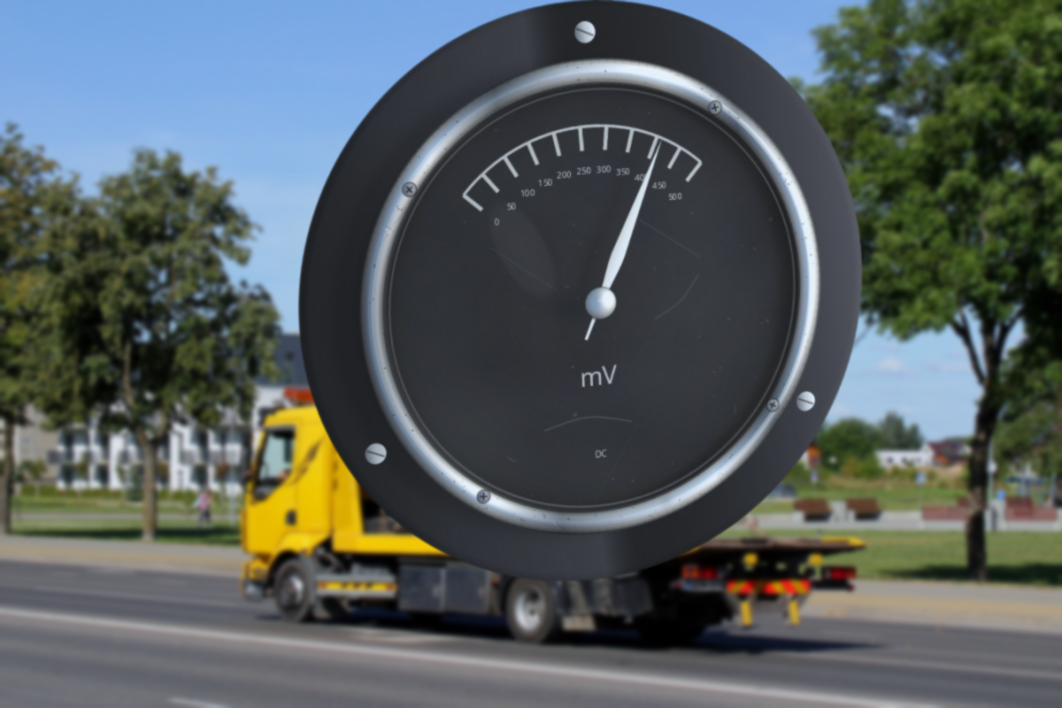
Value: 400,mV
